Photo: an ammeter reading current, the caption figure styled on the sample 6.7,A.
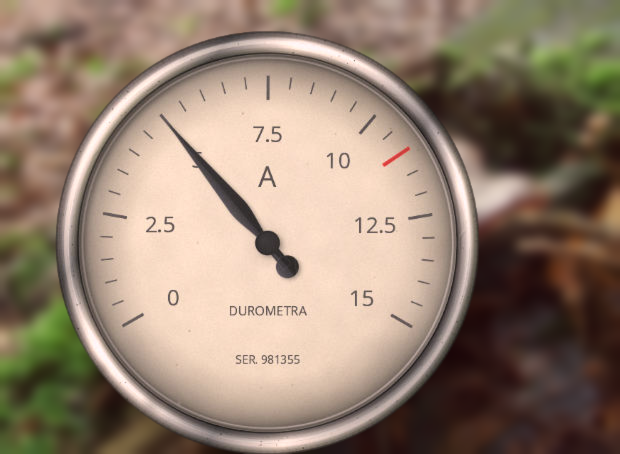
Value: 5,A
